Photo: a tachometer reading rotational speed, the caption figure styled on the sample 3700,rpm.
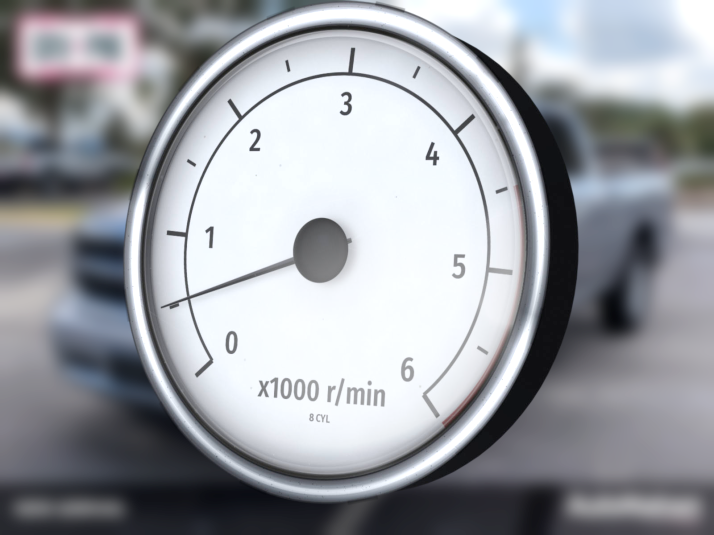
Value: 500,rpm
